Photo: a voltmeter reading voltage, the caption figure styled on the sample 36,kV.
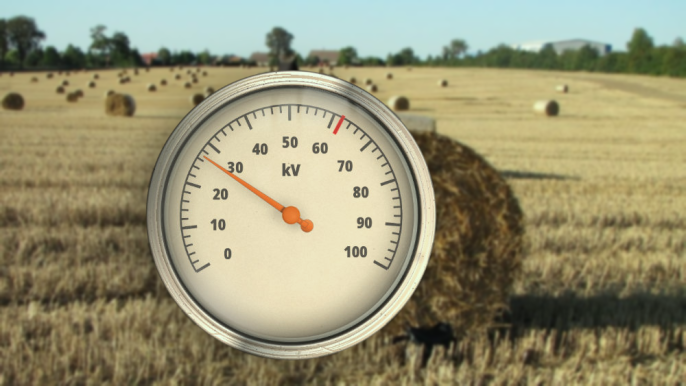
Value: 27,kV
